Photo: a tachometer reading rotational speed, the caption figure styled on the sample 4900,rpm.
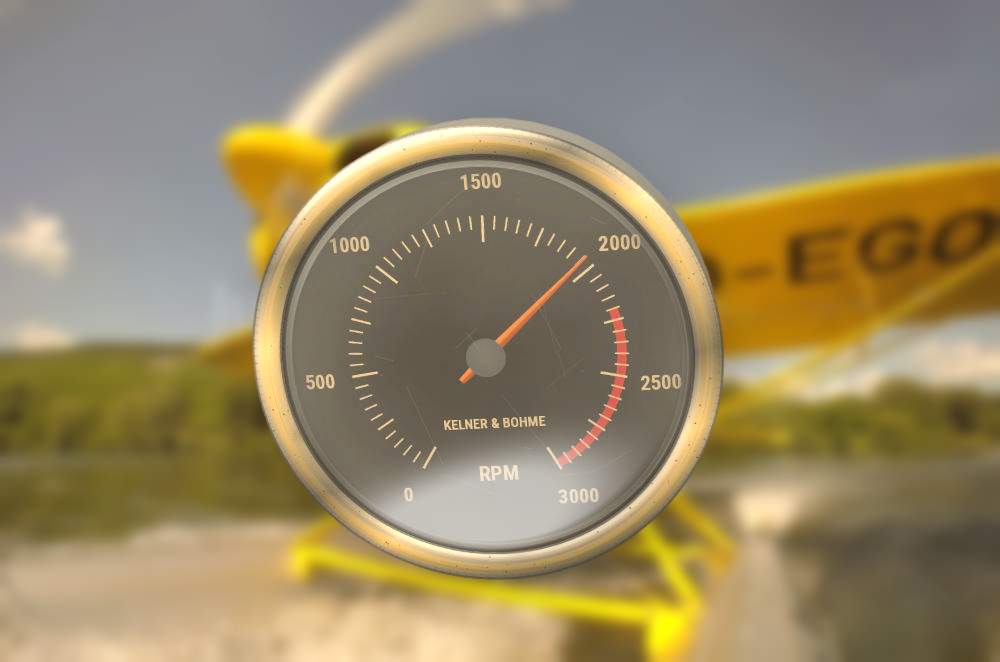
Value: 1950,rpm
